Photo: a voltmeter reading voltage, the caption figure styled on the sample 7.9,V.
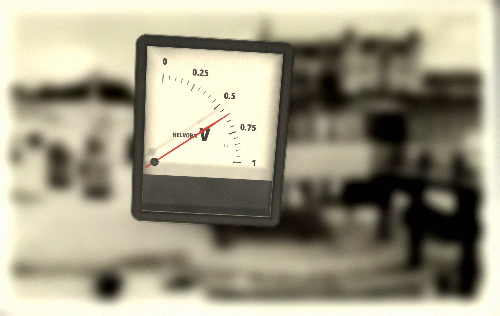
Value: 0.6,V
